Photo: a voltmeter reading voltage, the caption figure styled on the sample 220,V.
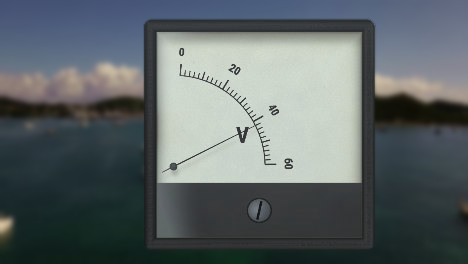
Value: 42,V
